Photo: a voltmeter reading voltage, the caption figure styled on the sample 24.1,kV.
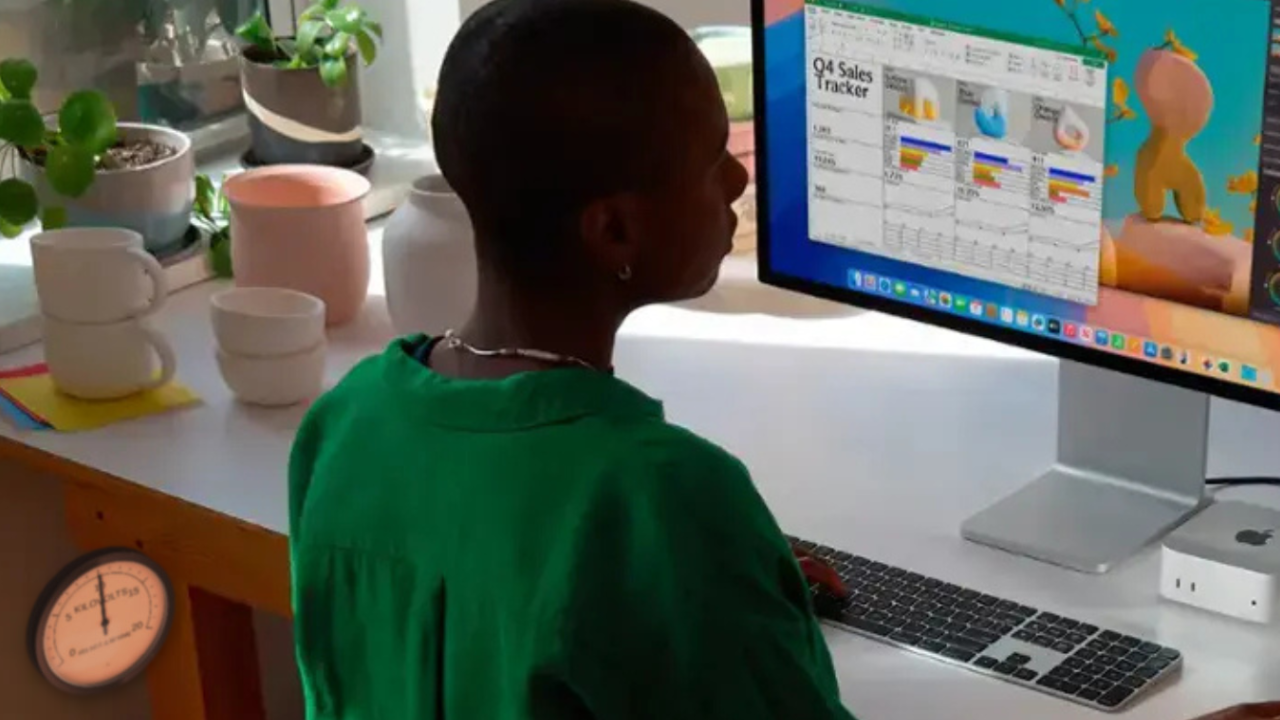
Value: 10,kV
